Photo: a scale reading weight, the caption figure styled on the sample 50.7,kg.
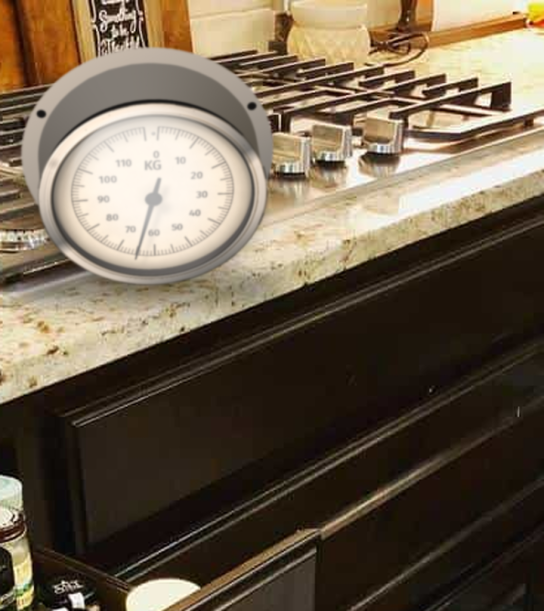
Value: 65,kg
